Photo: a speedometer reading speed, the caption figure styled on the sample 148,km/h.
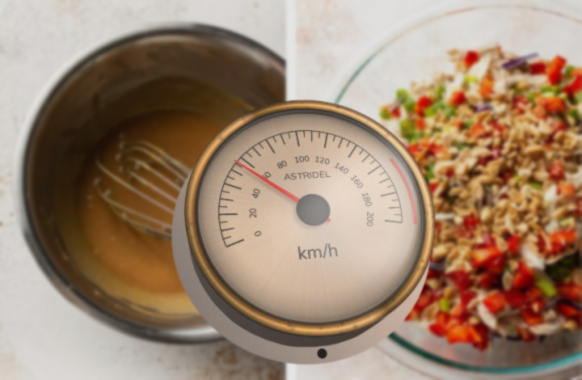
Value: 55,km/h
